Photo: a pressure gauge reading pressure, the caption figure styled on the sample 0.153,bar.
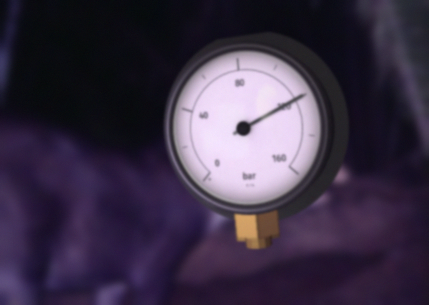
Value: 120,bar
